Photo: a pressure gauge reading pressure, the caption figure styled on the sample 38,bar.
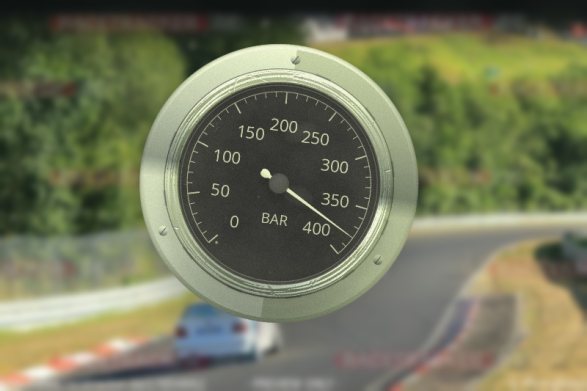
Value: 380,bar
